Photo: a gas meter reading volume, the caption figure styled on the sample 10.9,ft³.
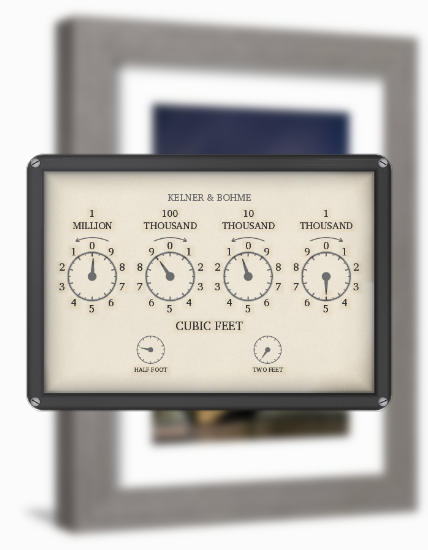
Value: 990500,ft³
